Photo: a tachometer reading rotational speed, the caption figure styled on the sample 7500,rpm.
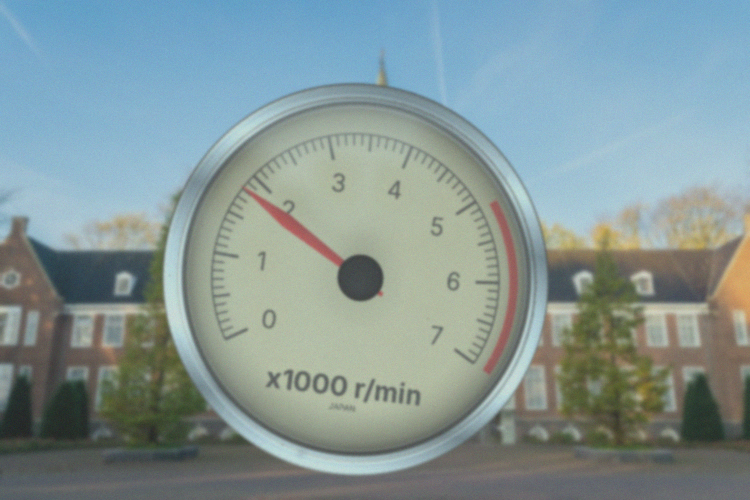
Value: 1800,rpm
